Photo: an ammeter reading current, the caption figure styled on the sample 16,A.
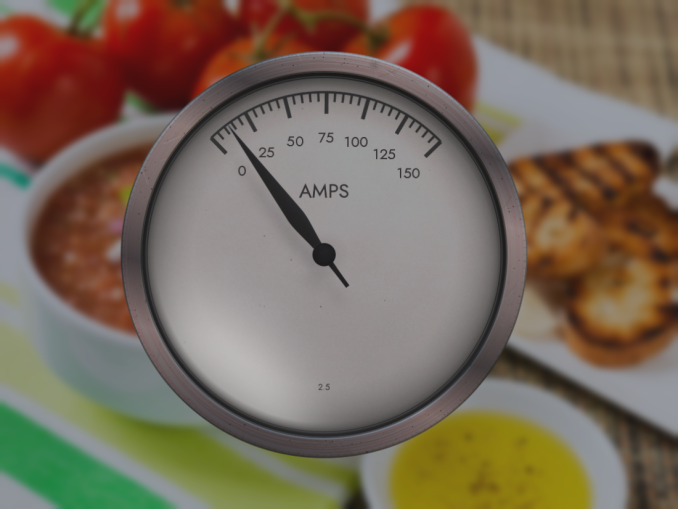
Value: 12.5,A
